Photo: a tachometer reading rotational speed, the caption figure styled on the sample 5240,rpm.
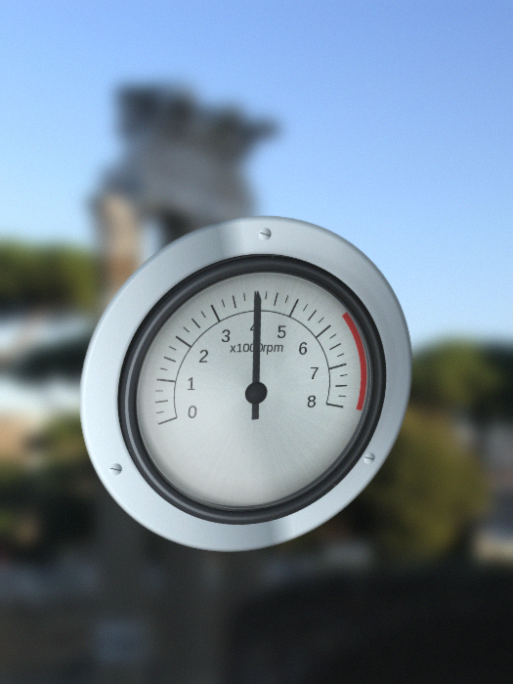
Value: 4000,rpm
